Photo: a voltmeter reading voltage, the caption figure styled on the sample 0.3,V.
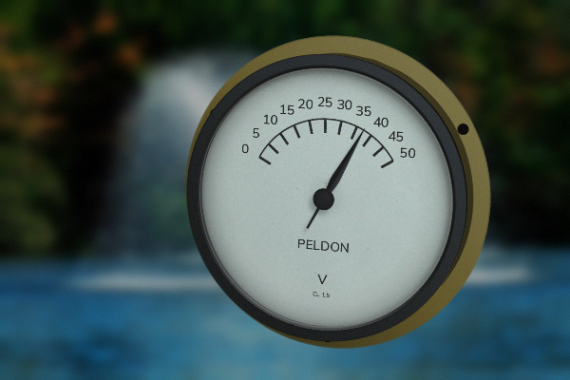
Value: 37.5,V
